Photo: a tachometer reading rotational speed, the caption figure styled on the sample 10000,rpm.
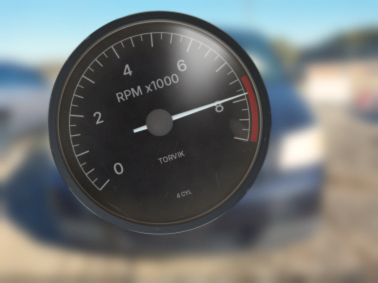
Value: 7875,rpm
